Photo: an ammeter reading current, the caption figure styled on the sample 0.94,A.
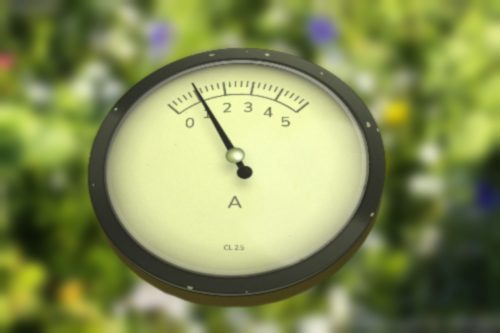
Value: 1,A
